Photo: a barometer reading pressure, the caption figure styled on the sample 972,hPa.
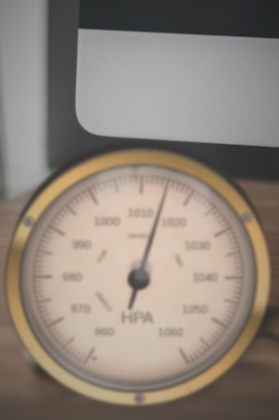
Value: 1015,hPa
